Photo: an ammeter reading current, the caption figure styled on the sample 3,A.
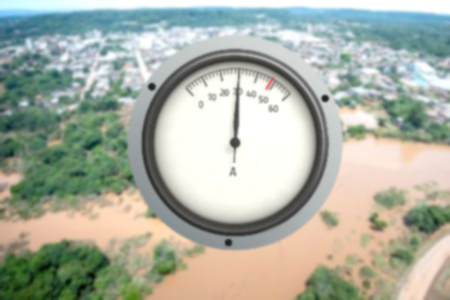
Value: 30,A
